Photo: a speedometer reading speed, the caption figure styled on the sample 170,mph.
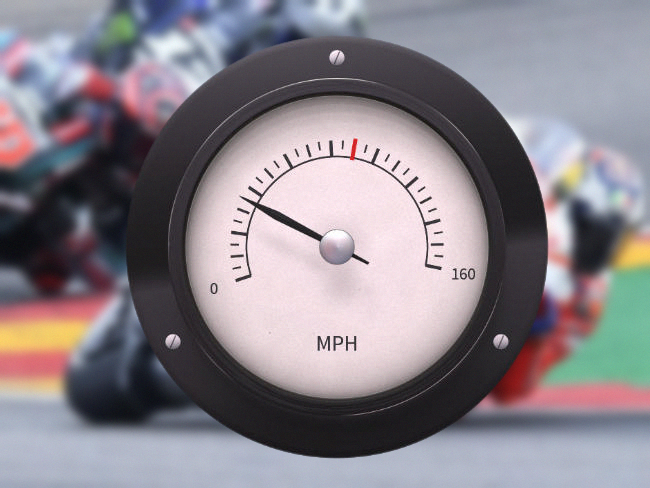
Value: 35,mph
